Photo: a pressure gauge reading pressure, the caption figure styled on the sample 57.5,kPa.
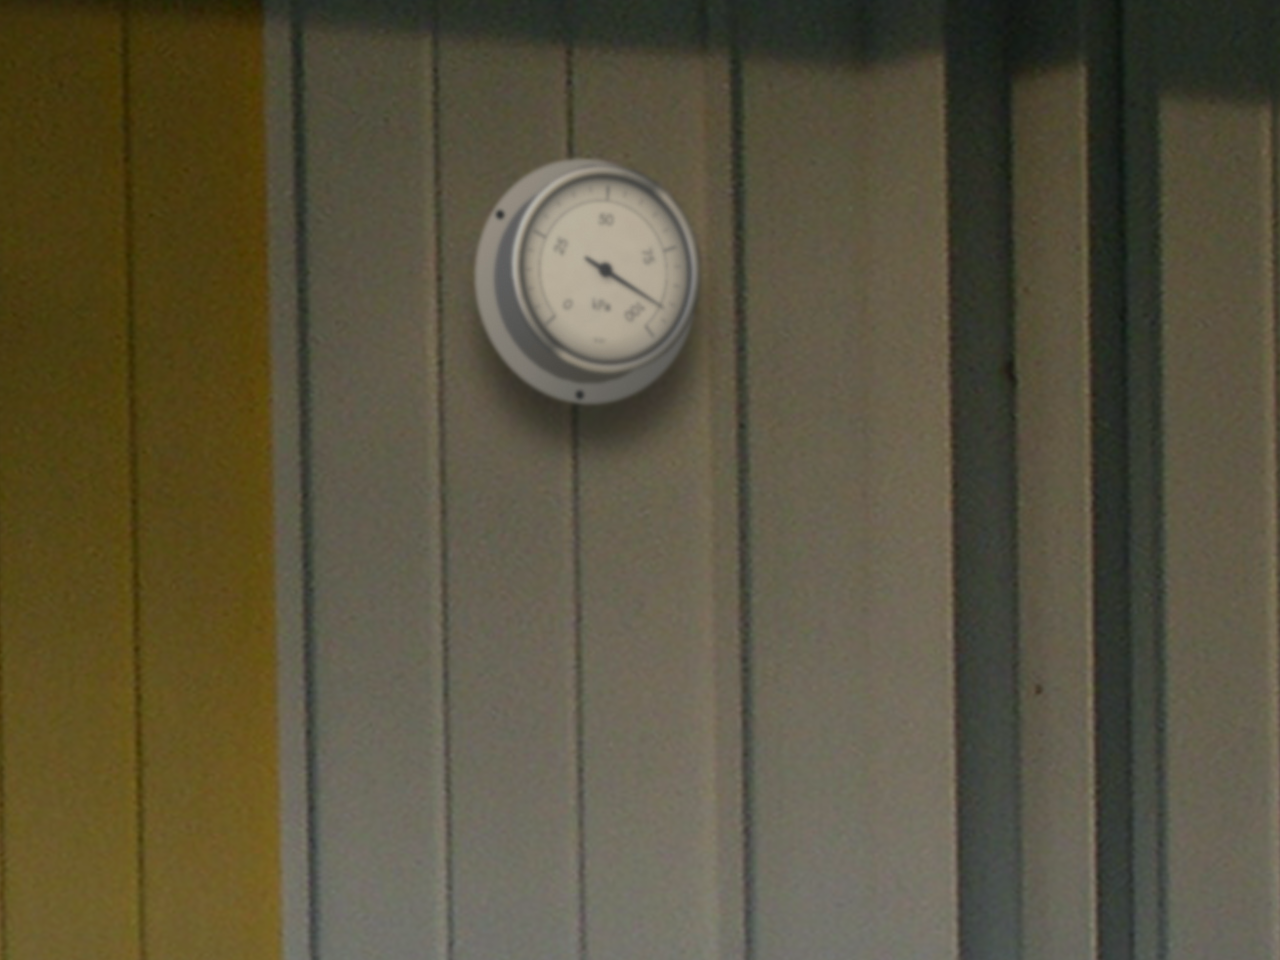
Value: 92.5,kPa
